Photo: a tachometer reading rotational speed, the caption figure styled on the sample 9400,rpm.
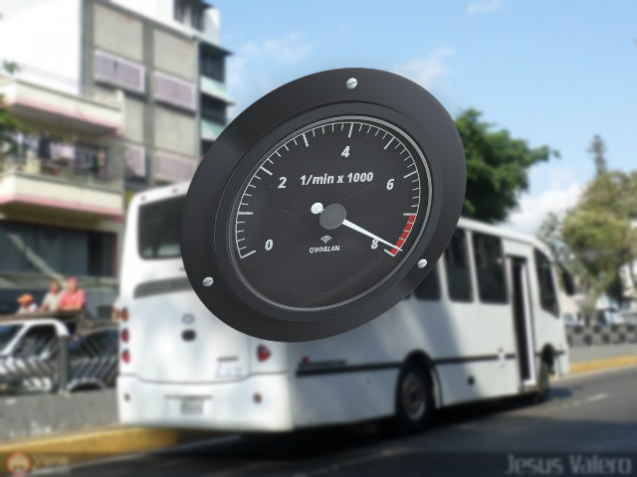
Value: 7800,rpm
